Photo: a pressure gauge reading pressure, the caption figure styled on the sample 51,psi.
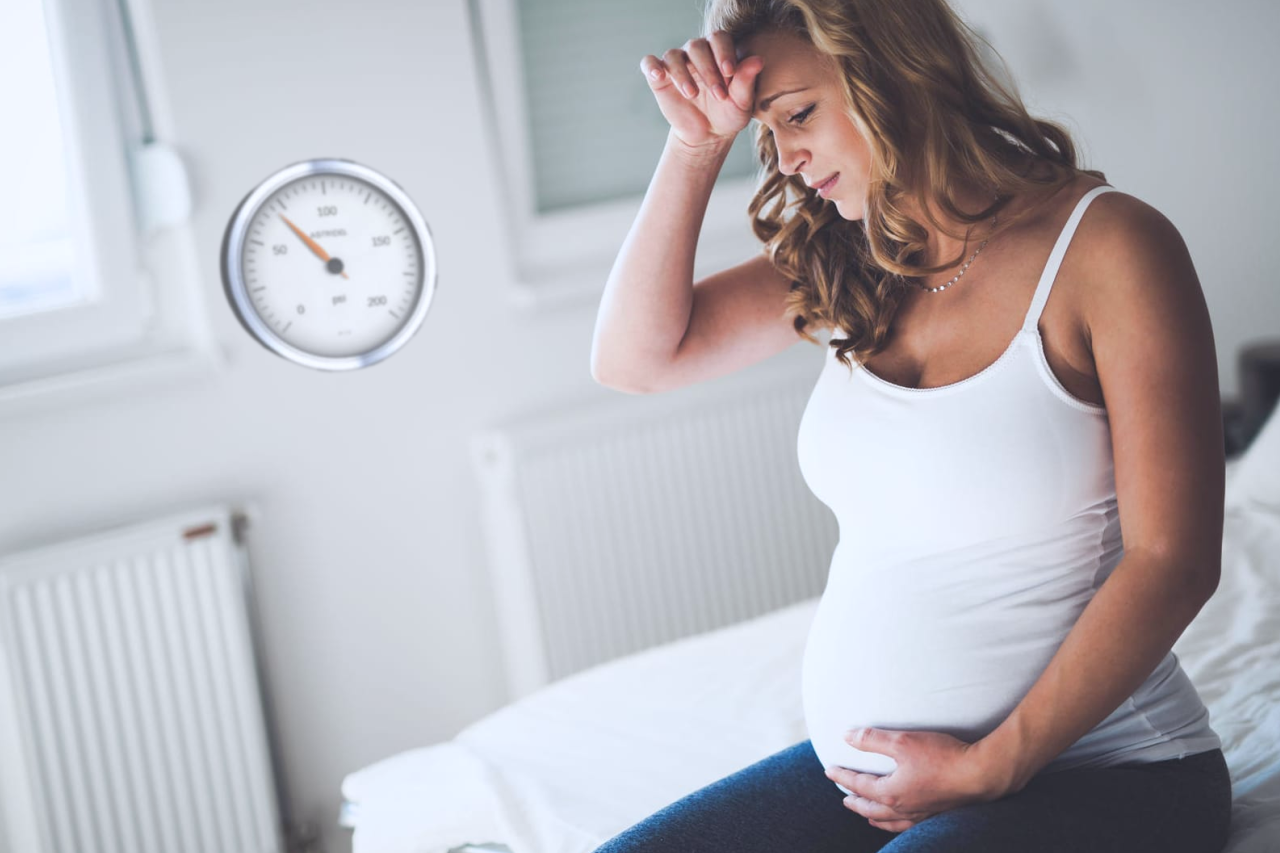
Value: 70,psi
